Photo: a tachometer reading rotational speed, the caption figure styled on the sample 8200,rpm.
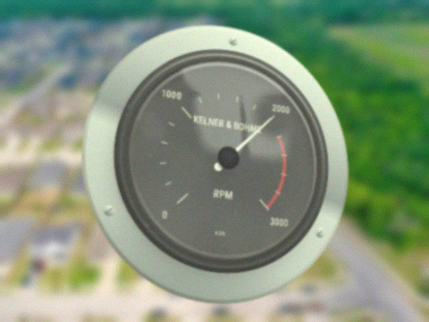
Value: 2000,rpm
